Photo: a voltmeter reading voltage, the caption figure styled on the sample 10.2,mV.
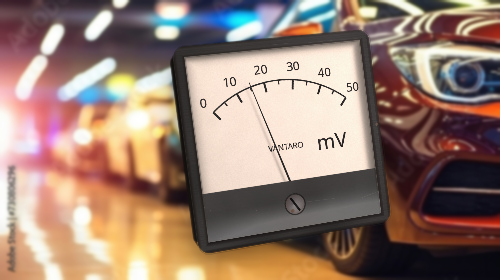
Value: 15,mV
